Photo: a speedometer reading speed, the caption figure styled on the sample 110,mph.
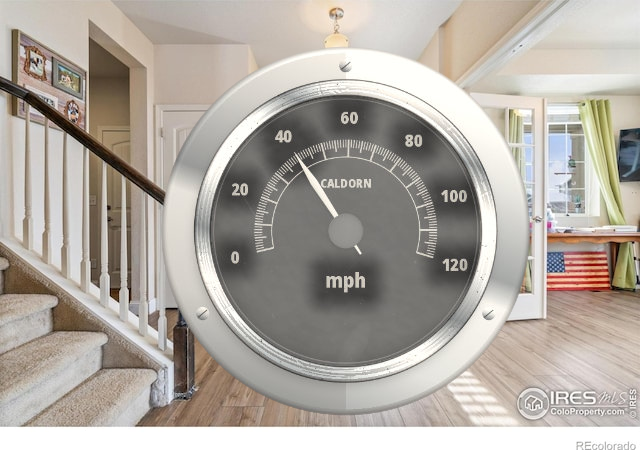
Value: 40,mph
